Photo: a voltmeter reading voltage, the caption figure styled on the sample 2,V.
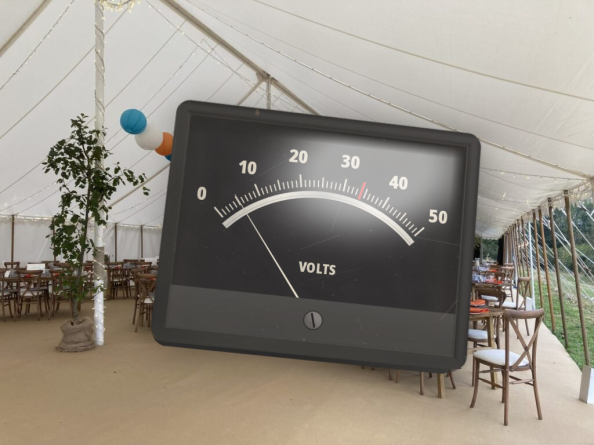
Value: 5,V
